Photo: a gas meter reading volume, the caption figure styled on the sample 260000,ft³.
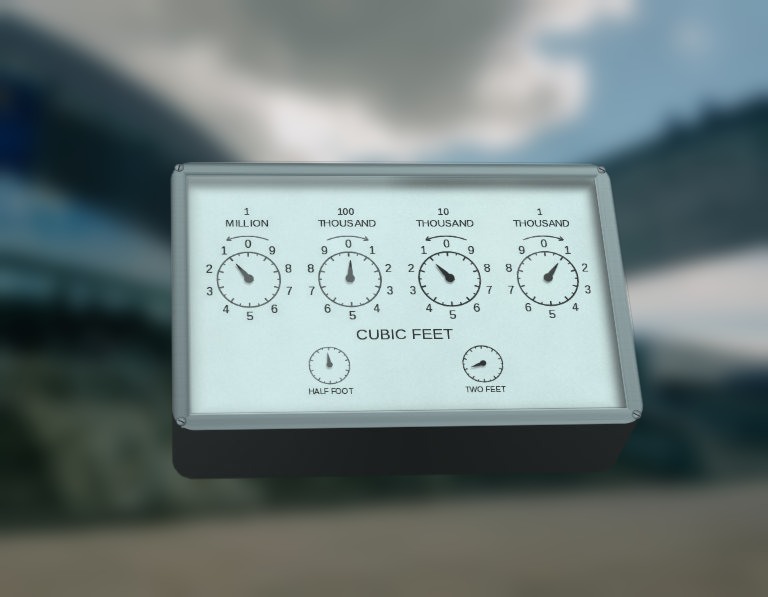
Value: 101100,ft³
